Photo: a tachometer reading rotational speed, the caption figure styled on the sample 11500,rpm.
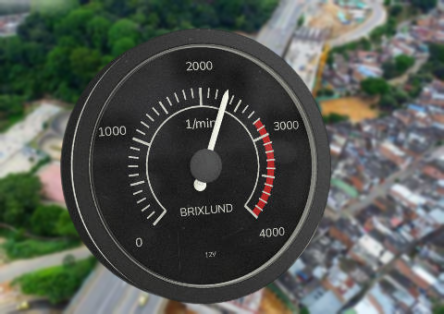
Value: 2300,rpm
